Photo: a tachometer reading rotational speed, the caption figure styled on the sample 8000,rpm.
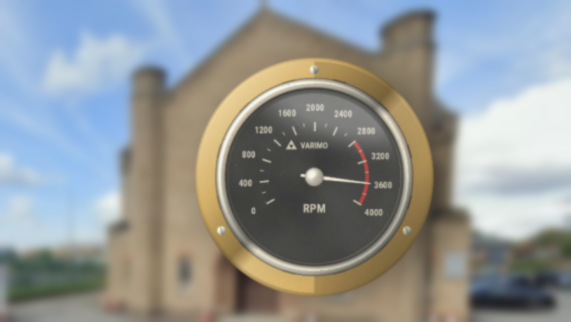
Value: 3600,rpm
